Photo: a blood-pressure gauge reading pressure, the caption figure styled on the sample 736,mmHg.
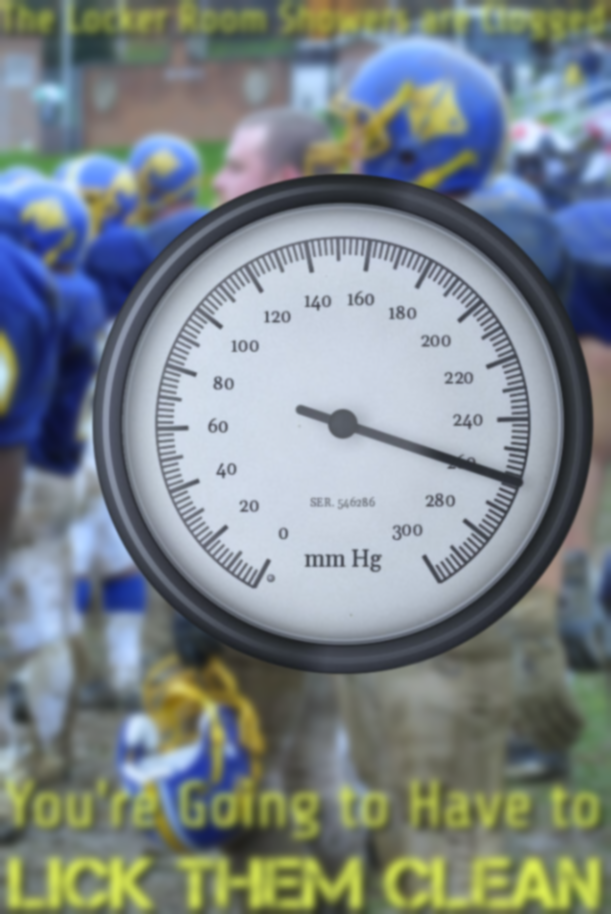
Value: 260,mmHg
